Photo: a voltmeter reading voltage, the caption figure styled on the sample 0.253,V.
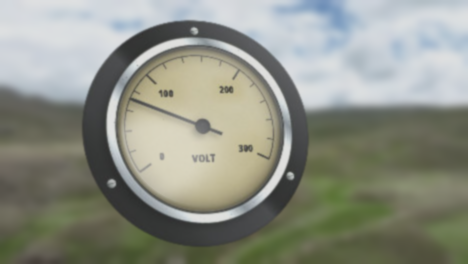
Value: 70,V
